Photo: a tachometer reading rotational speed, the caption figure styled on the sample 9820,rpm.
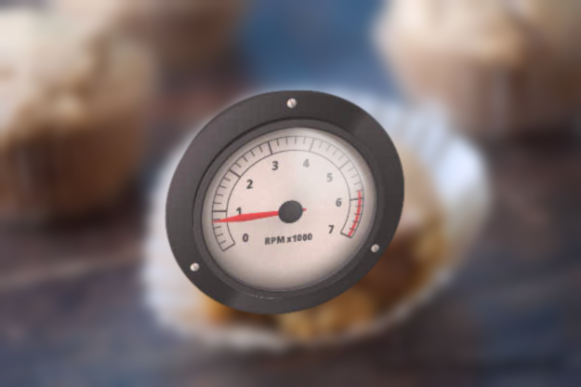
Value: 800,rpm
